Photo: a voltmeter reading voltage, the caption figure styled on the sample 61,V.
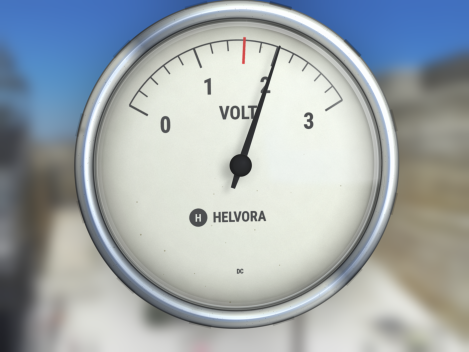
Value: 2,V
